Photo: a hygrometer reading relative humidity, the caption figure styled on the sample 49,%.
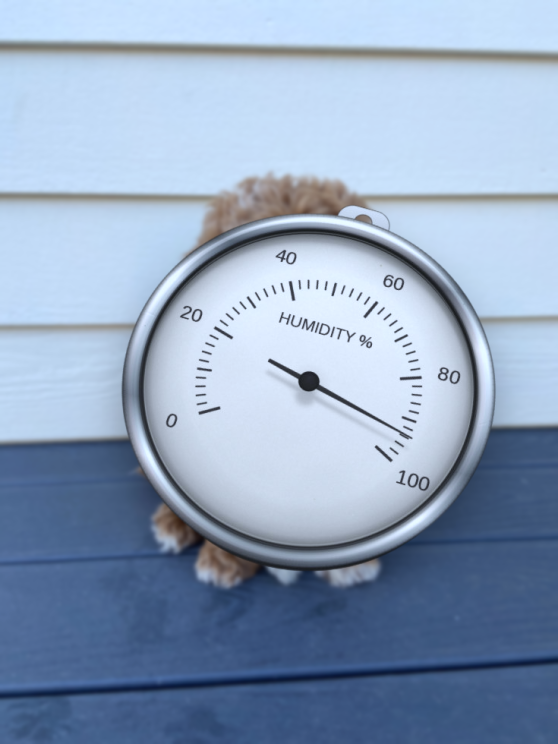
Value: 94,%
